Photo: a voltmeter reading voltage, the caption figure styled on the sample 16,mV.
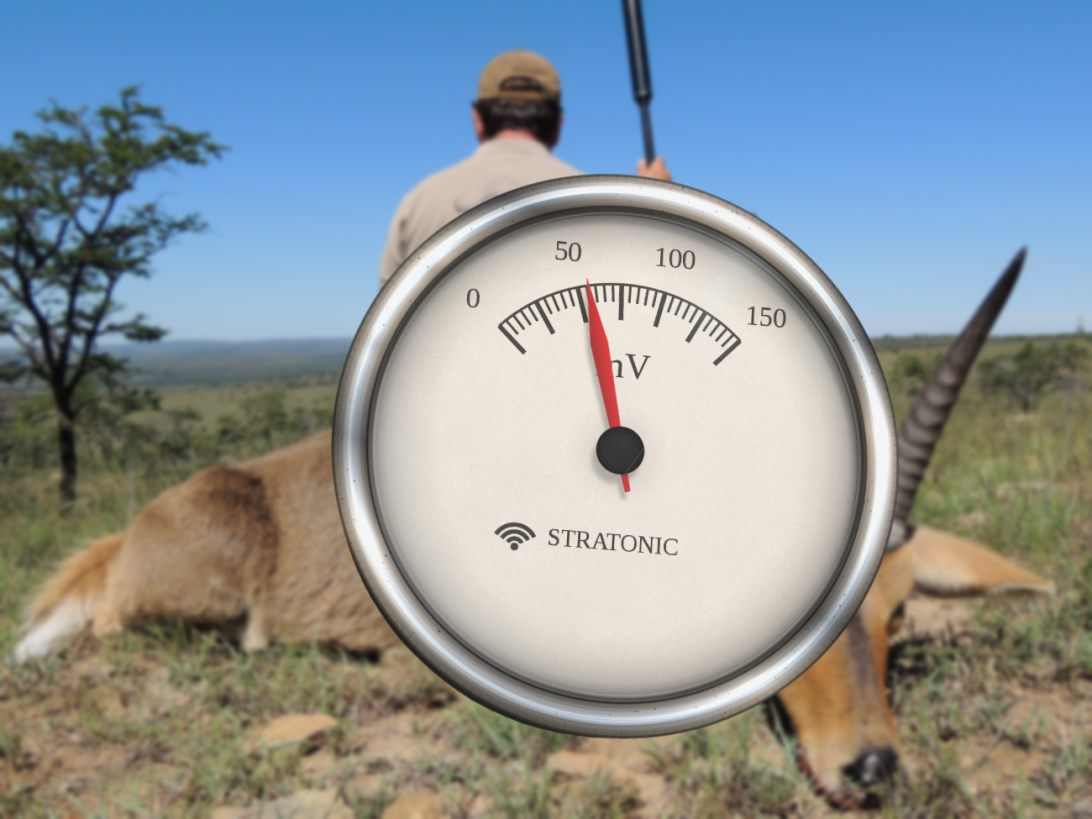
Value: 55,mV
